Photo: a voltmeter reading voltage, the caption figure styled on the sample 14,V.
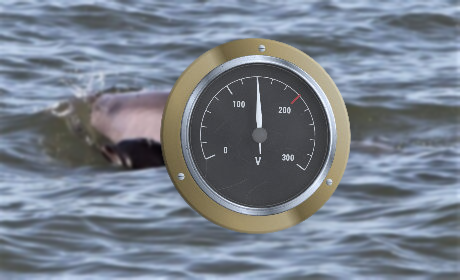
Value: 140,V
